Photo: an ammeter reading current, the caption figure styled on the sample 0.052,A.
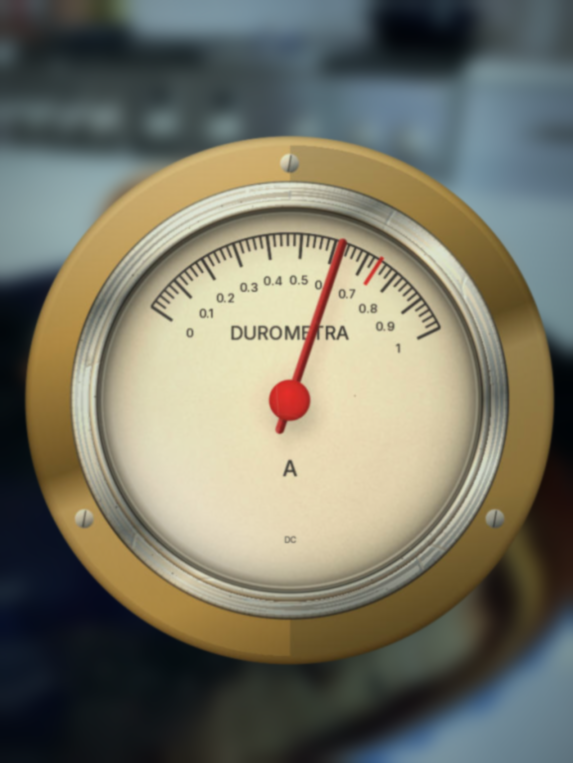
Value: 0.62,A
